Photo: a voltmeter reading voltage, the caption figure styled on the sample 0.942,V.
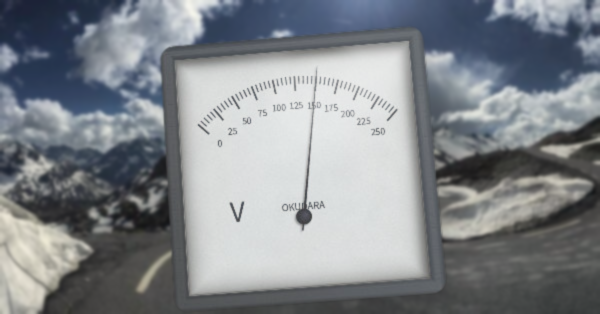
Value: 150,V
